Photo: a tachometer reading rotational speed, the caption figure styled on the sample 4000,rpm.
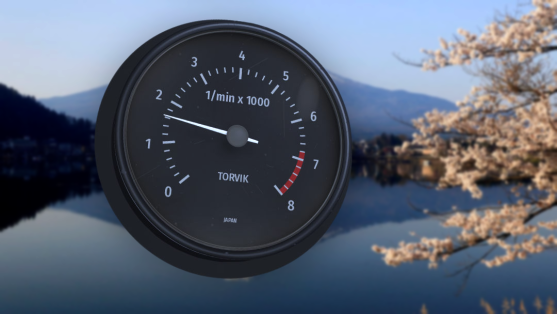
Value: 1600,rpm
